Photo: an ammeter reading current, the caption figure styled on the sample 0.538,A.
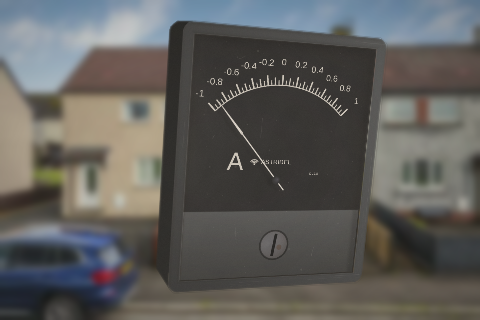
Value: -0.9,A
